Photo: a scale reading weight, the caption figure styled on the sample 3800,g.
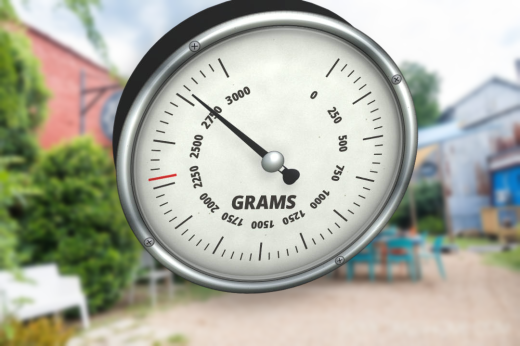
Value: 2800,g
